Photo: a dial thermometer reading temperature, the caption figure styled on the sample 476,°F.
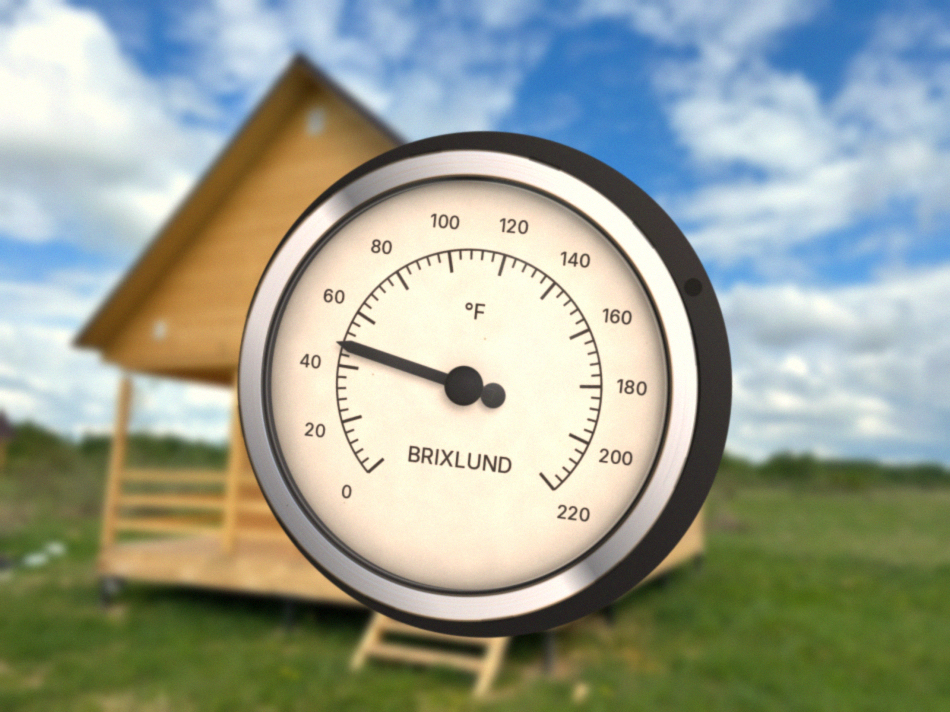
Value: 48,°F
